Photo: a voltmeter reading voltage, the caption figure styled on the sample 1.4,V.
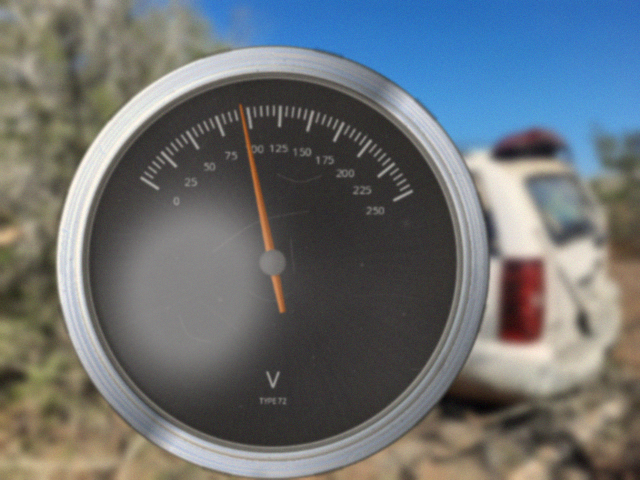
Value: 95,V
